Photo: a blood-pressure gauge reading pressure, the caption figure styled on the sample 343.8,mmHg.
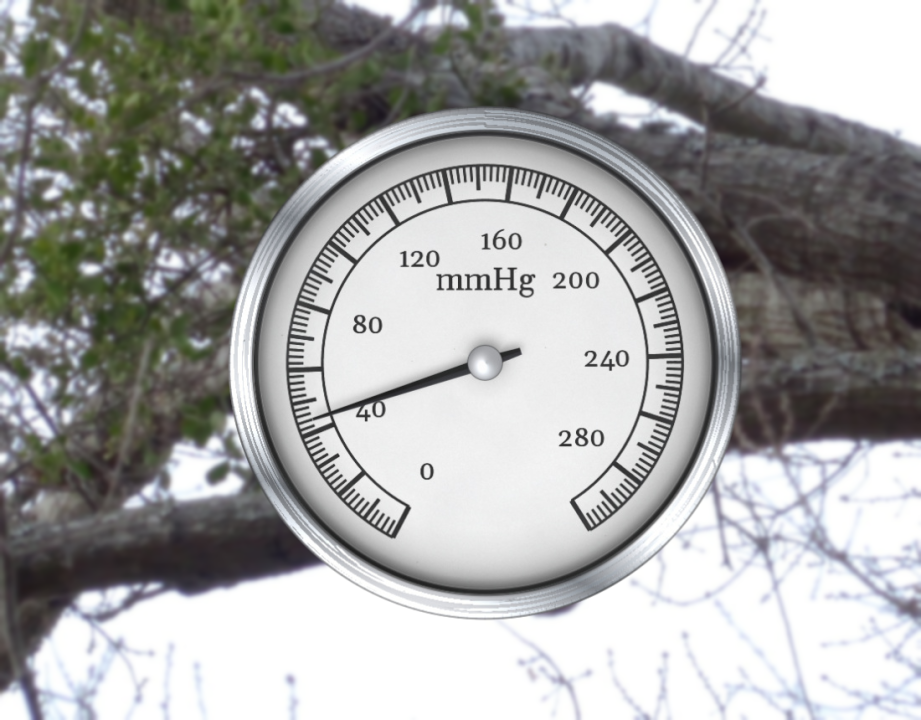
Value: 44,mmHg
